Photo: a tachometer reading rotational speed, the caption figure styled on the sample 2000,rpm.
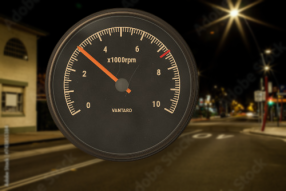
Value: 3000,rpm
